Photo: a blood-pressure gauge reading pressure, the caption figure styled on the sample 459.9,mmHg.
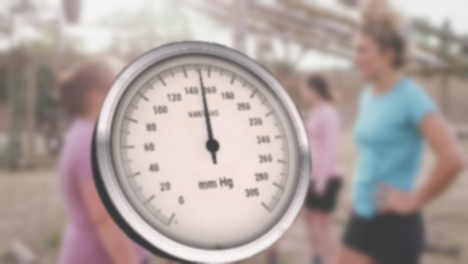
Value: 150,mmHg
